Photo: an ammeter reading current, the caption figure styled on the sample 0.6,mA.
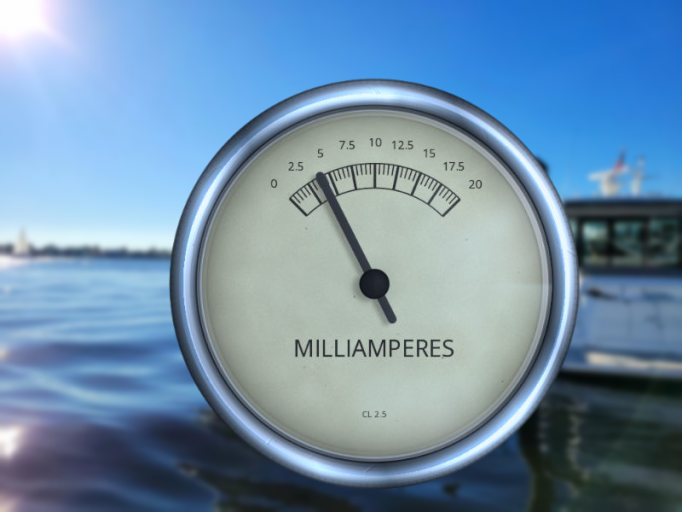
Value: 4,mA
